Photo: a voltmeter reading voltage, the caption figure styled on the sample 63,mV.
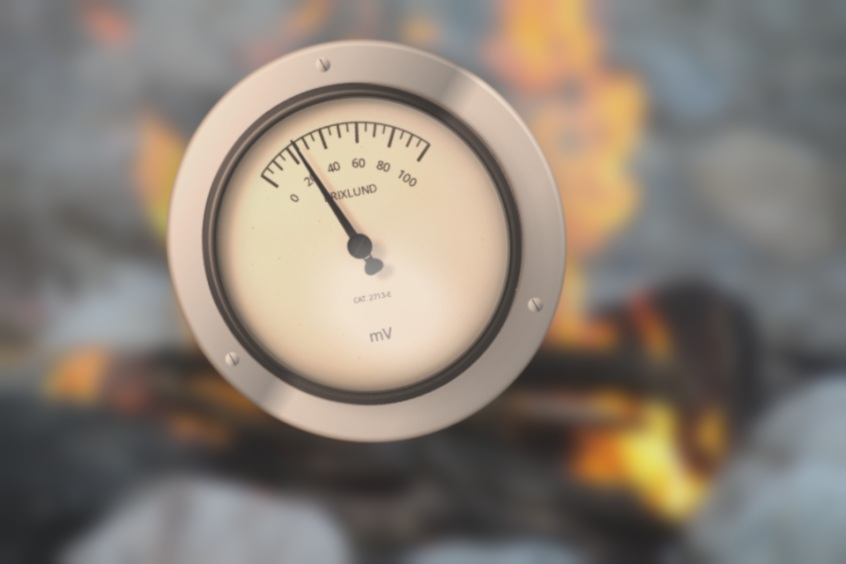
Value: 25,mV
